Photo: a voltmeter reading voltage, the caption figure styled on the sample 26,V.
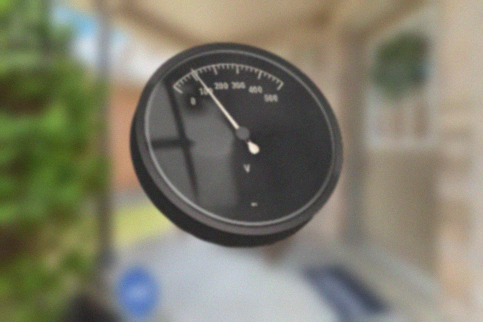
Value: 100,V
